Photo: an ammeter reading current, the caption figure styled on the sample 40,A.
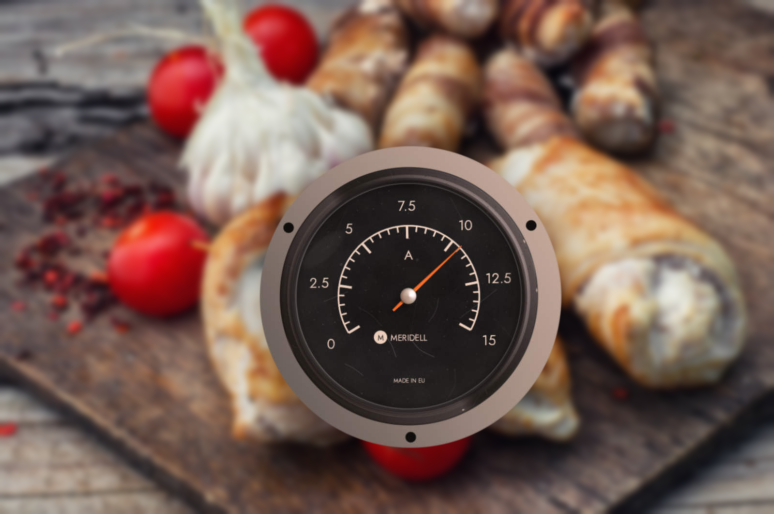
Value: 10.5,A
